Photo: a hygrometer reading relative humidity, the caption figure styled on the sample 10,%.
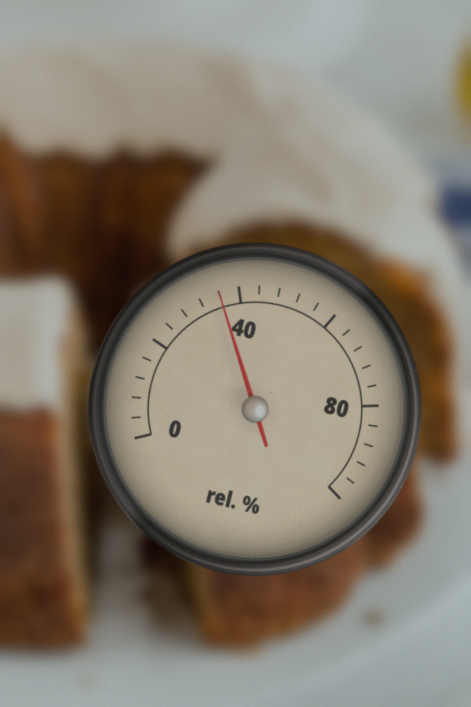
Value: 36,%
